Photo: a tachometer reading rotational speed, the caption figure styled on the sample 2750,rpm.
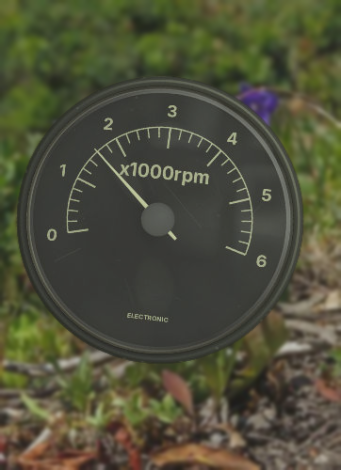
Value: 1600,rpm
